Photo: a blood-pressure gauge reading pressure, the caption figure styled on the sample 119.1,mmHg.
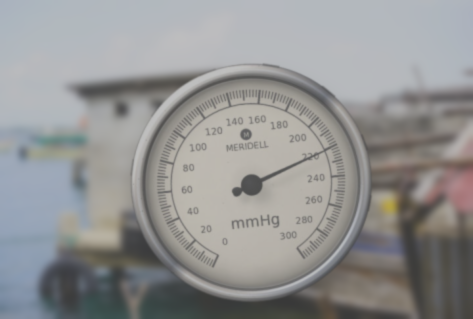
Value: 220,mmHg
